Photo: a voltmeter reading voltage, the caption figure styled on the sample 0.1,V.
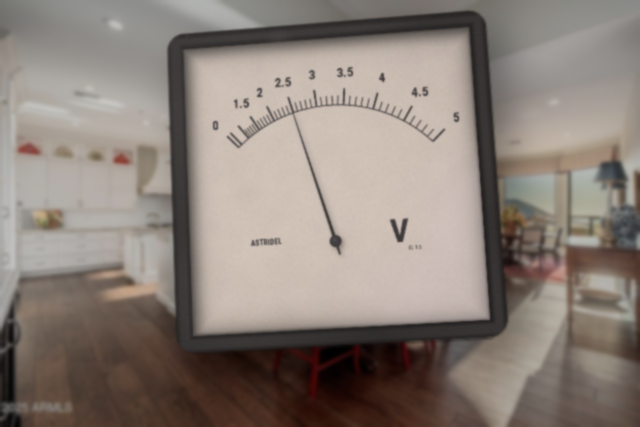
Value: 2.5,V
